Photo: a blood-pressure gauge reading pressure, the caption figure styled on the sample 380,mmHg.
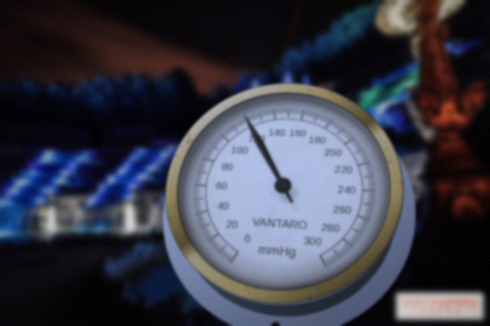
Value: 120,mmHg
